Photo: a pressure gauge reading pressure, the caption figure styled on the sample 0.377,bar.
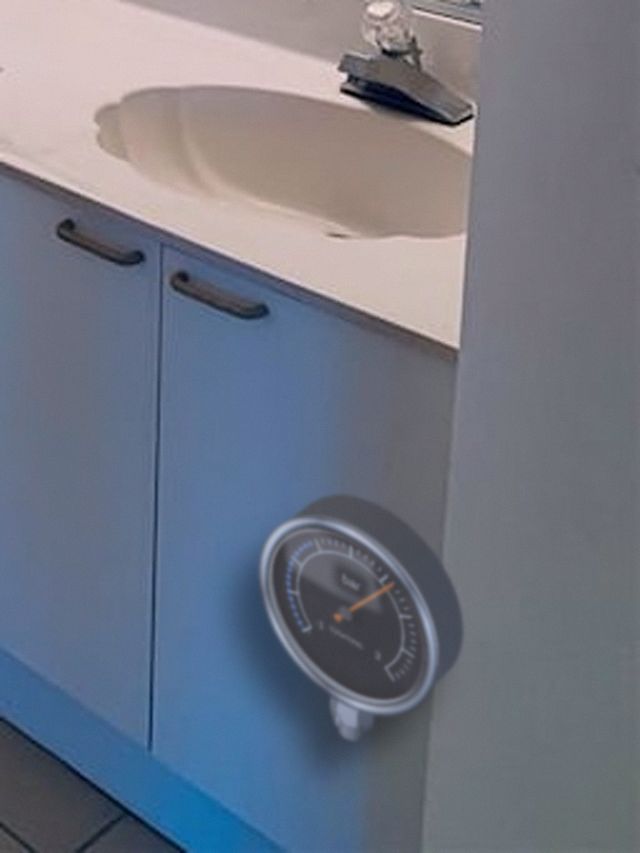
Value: 1.6,bar
